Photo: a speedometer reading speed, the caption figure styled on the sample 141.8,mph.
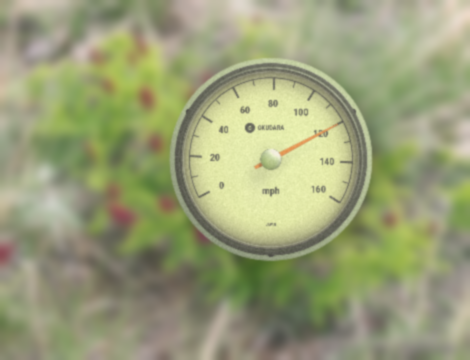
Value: 120,mph
